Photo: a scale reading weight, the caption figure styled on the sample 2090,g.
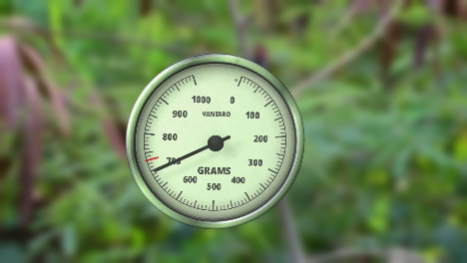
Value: 700,g
